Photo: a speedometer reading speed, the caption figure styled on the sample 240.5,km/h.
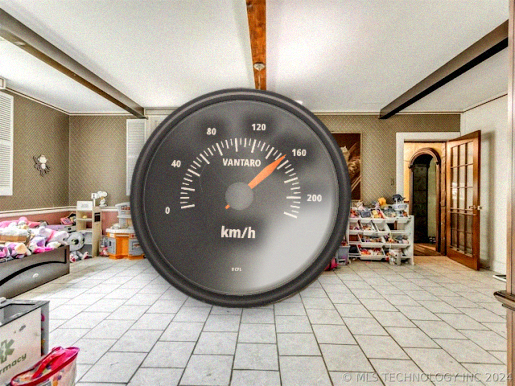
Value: 155,km/h
